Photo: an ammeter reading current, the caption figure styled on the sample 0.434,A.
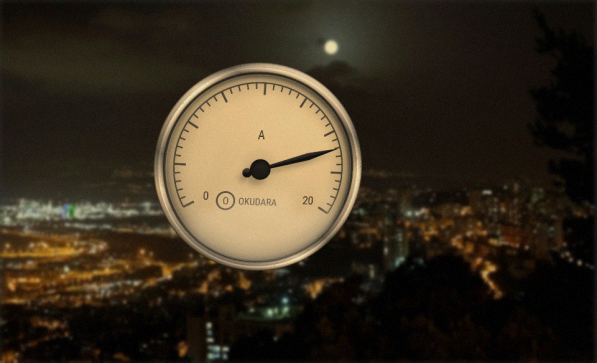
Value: 16,A
